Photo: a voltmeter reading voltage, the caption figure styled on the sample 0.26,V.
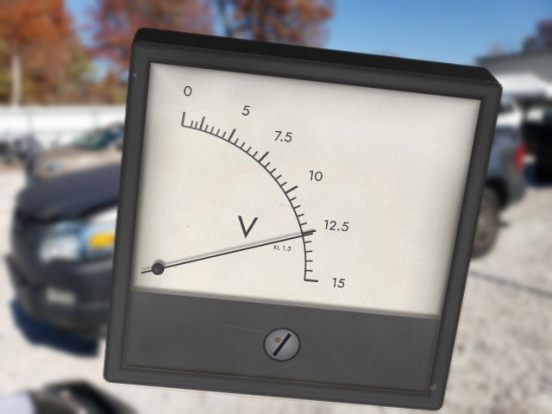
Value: 12.5,V
